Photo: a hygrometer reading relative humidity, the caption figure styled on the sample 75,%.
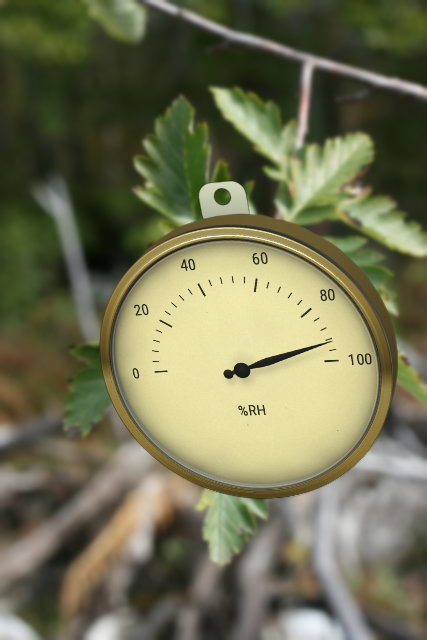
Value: 92,%
